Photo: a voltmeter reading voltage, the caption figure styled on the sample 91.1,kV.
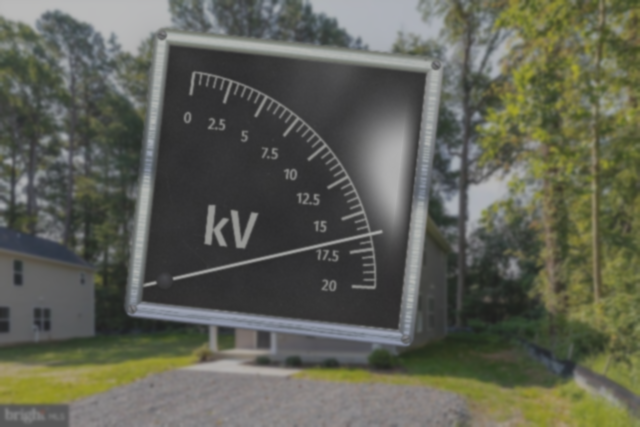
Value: 16.5,kV
